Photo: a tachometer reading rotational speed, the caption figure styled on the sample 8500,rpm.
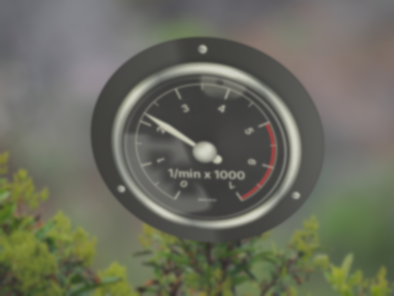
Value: 2250,rpm
